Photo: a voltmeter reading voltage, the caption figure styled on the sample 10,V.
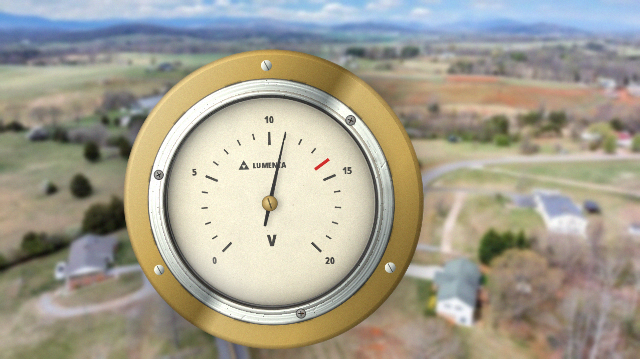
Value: 11,V
